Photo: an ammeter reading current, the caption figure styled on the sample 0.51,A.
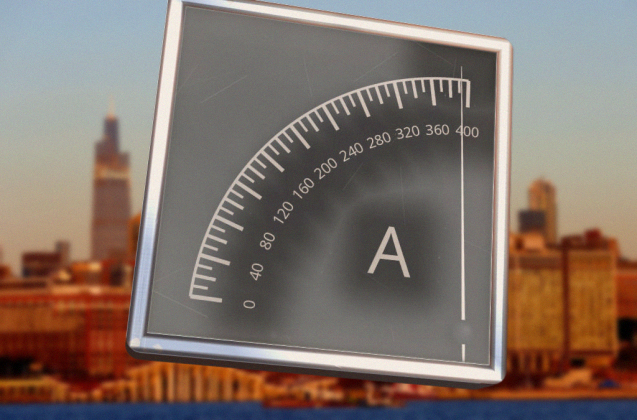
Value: 390,A
